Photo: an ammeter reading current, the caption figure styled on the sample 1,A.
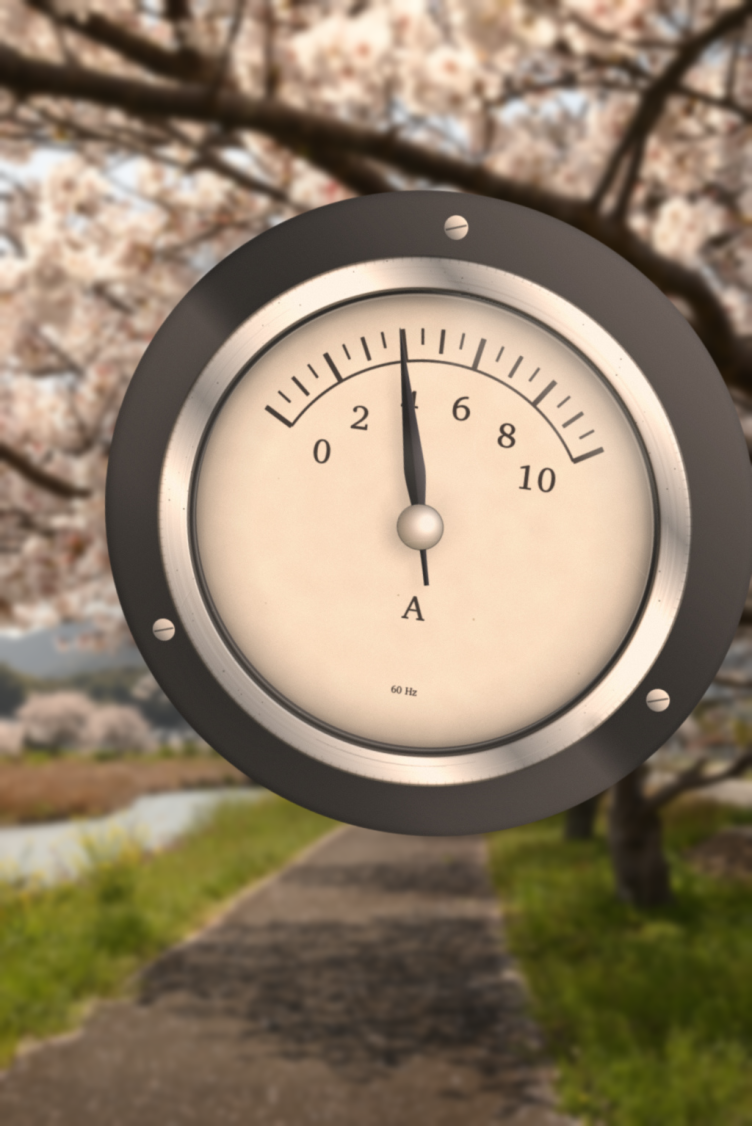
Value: 4,A
